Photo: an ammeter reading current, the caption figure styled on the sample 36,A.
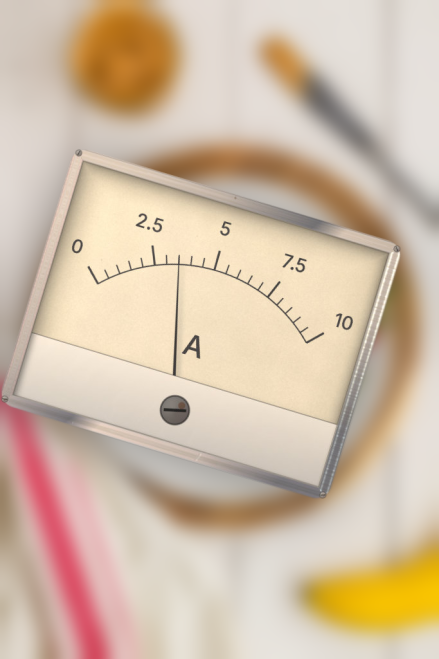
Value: 3.5,A
